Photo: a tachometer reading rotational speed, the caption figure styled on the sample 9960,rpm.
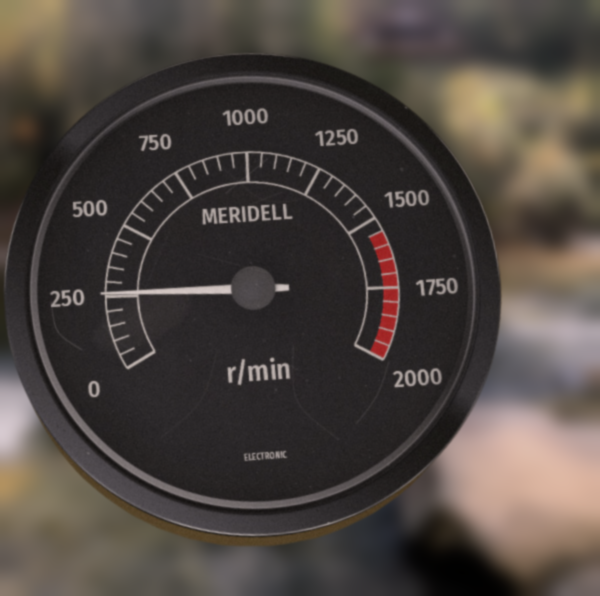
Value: 250,rpm
